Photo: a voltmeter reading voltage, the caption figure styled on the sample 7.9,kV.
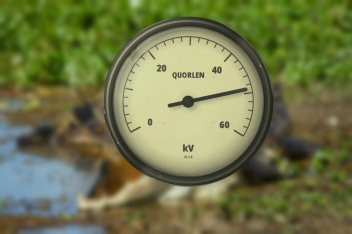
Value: 49,kV
